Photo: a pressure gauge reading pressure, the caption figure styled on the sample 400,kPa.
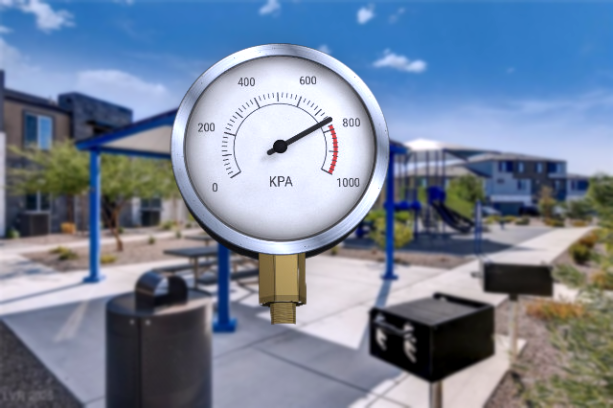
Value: 760,kPa
